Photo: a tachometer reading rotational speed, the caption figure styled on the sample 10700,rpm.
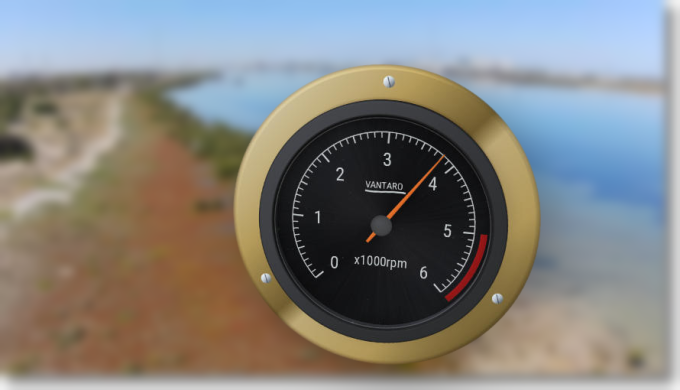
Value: 3800,rpm
